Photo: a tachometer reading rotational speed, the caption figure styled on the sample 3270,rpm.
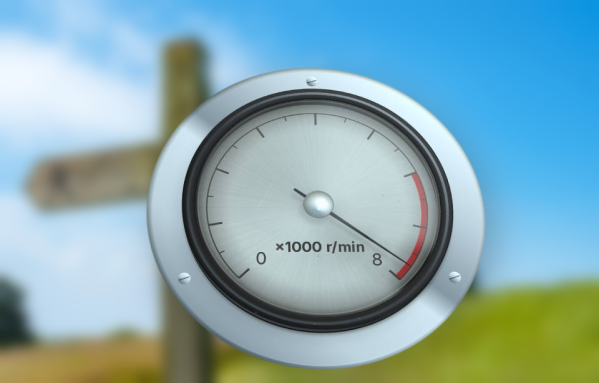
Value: 7750,rpm
